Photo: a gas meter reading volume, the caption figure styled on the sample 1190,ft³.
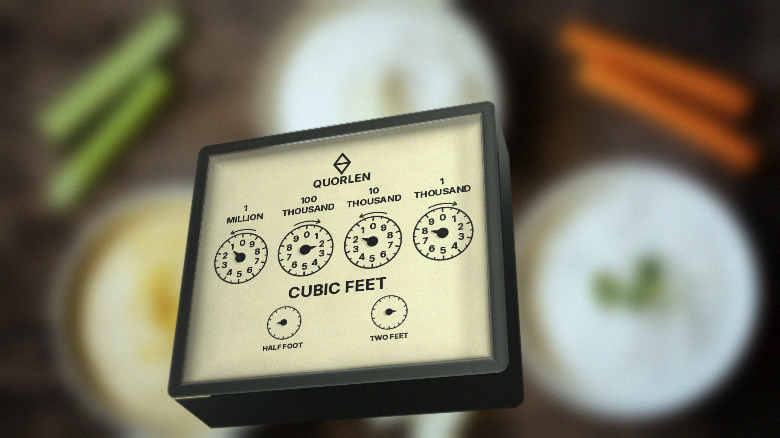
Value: 121800,ft³
